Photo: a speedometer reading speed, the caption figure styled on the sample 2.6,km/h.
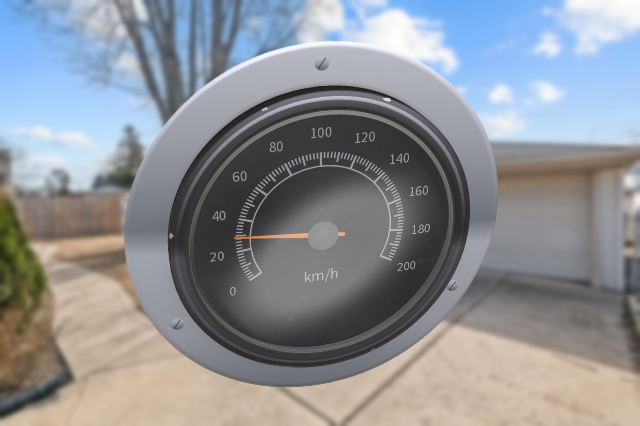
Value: 30,km/h
